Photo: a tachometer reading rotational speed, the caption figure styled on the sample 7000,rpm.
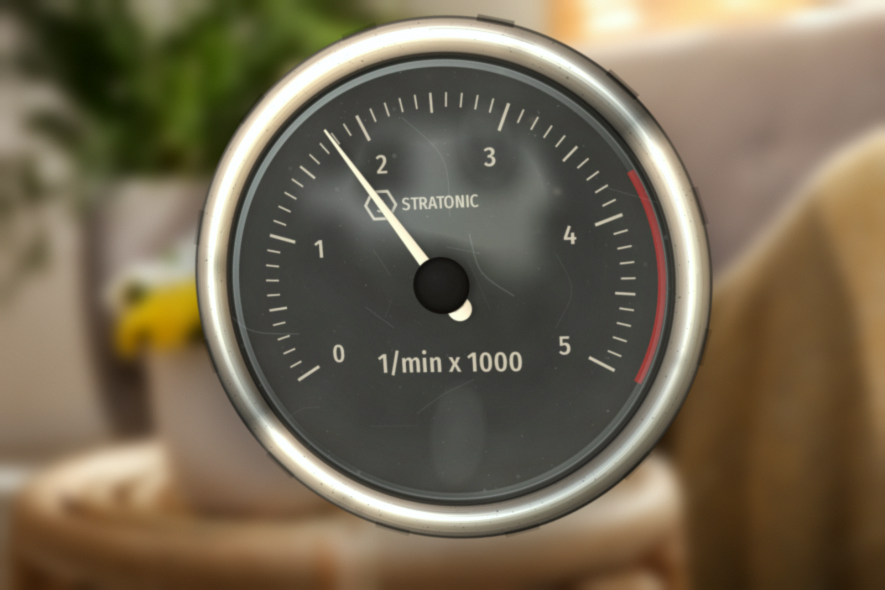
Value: 1800,rpm
